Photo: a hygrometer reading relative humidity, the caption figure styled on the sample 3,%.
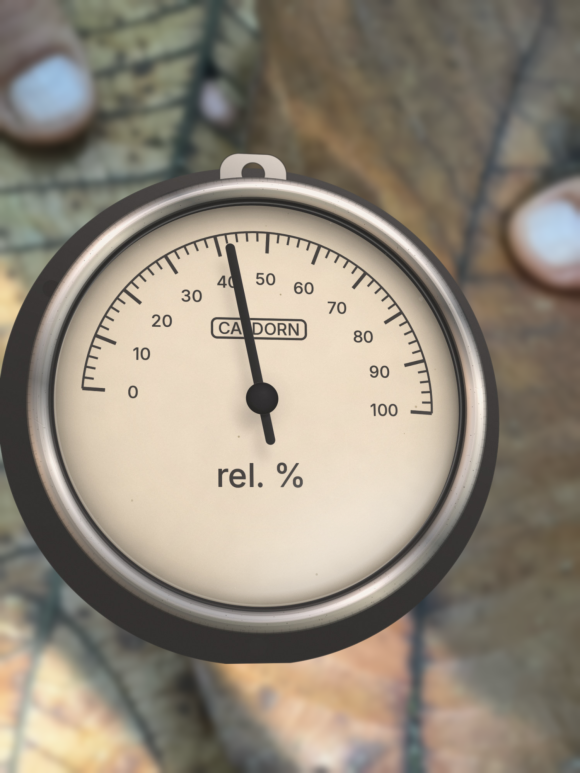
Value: 42,%
